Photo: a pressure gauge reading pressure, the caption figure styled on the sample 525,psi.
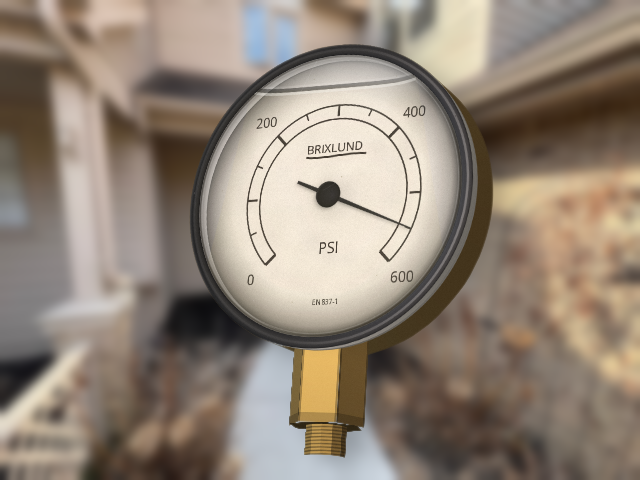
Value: 550,psi
